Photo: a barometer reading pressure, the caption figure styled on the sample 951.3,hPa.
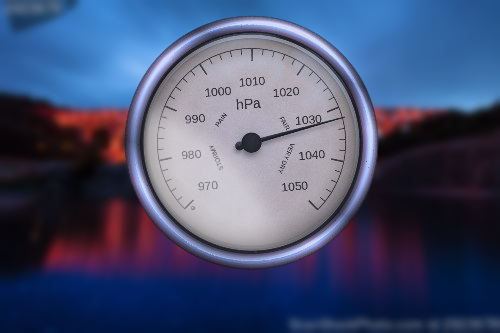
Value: 1032,hPa
